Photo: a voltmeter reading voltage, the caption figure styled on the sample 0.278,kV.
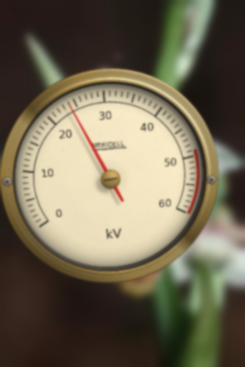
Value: 24,kV
